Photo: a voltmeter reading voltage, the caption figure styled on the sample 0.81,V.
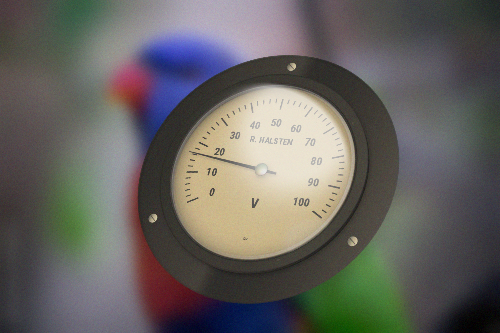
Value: 16,V
